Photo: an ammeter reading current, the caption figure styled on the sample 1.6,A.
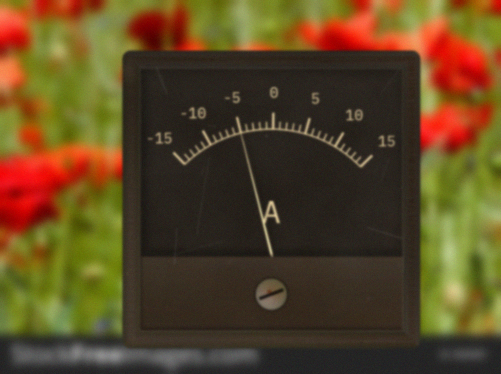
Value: -5,A
